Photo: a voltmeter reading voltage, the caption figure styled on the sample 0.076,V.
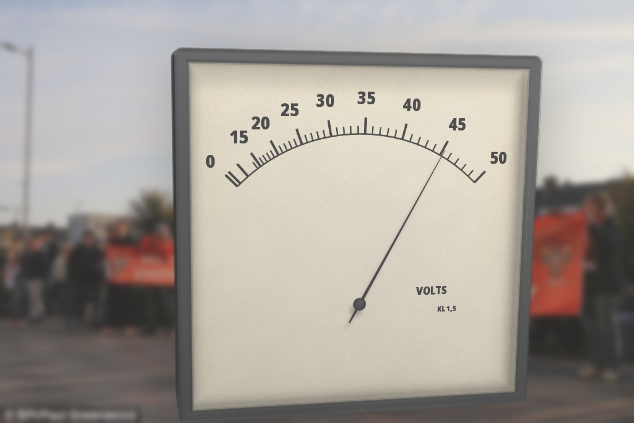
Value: 45,V
